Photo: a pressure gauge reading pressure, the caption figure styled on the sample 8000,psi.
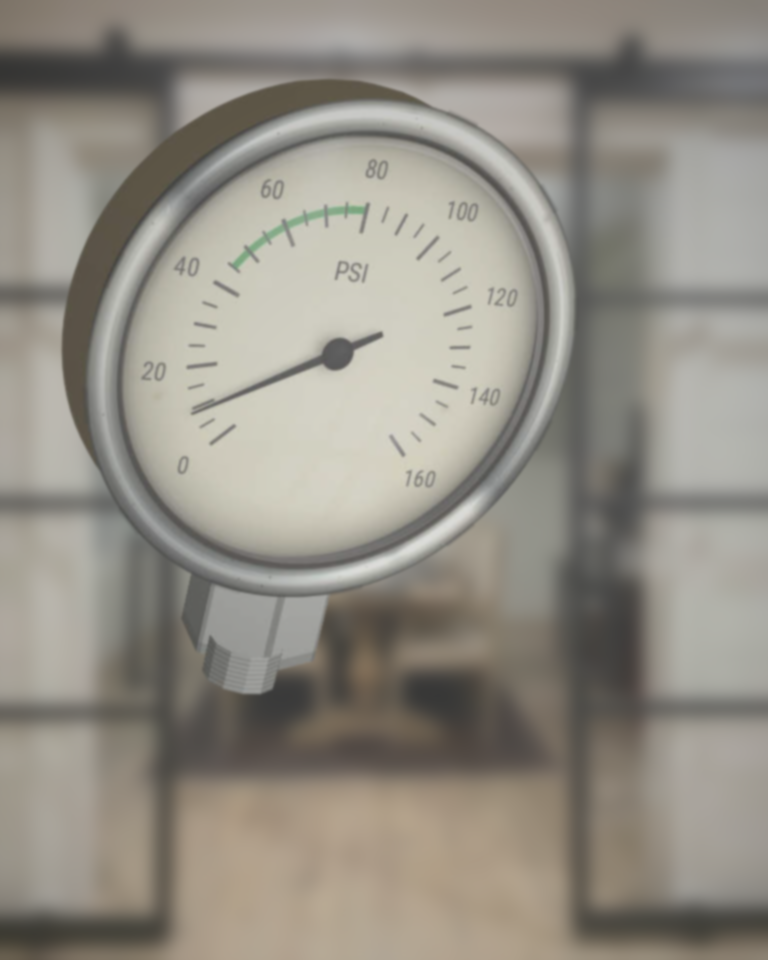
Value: 10,psi
